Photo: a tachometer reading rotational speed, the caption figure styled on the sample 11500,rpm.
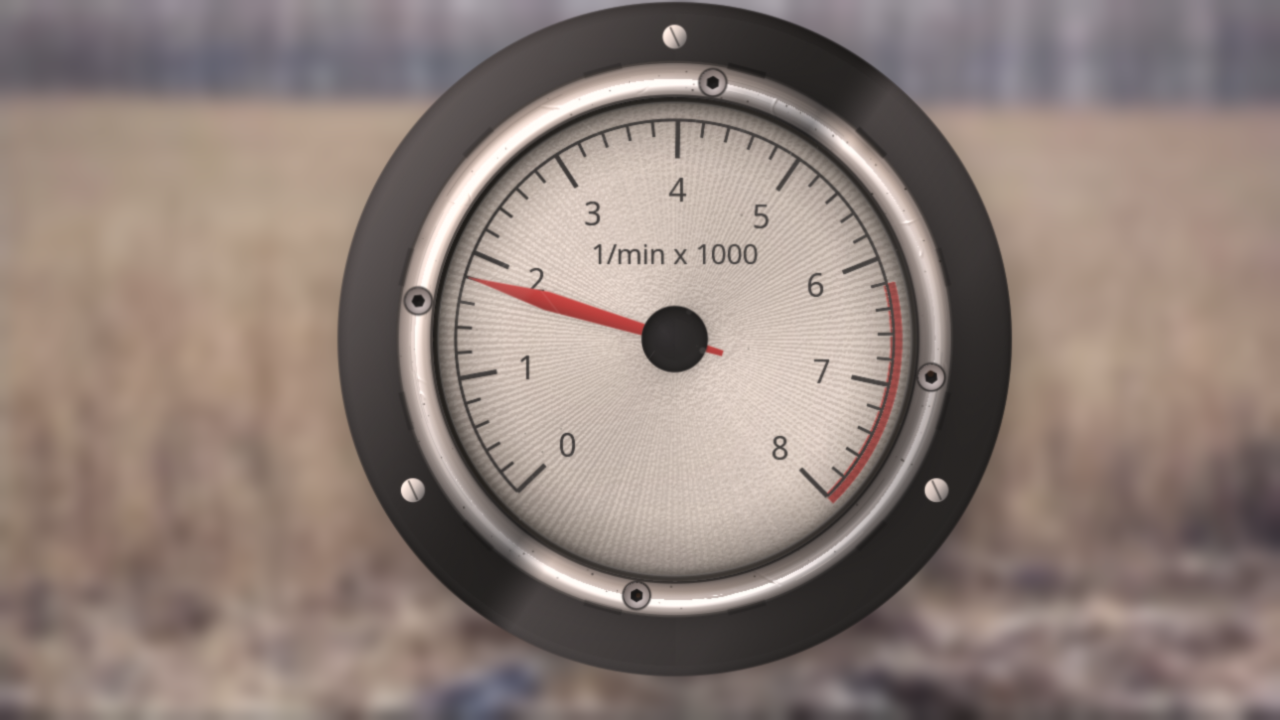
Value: 1800,rpm
